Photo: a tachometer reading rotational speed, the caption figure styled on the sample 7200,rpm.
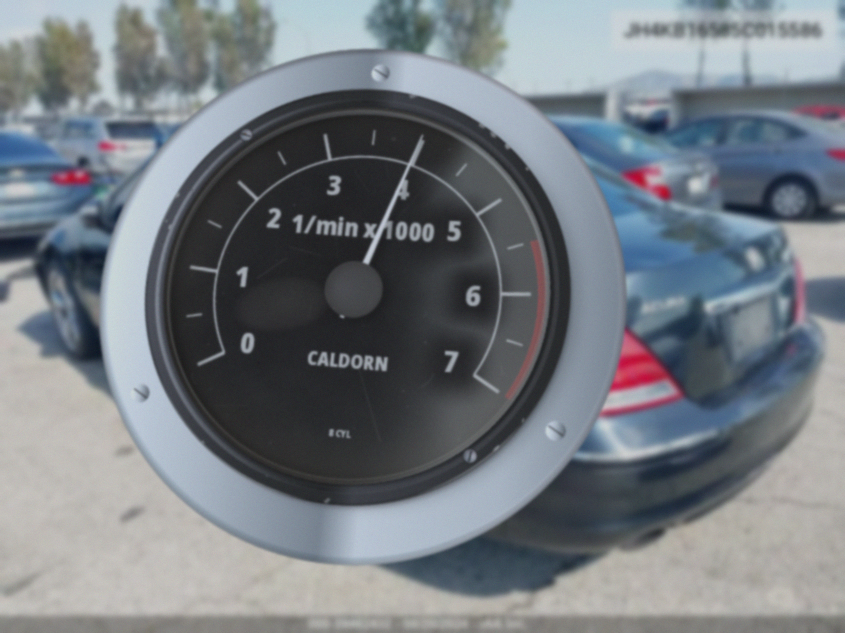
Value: 4000,rpm
